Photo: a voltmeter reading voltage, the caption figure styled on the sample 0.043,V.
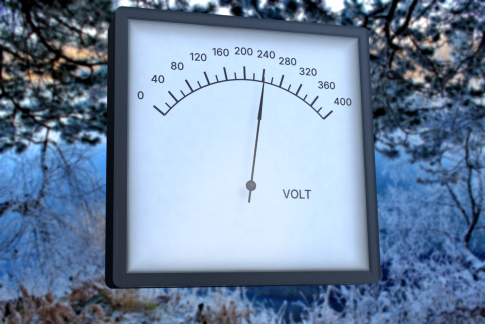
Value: 240,V
